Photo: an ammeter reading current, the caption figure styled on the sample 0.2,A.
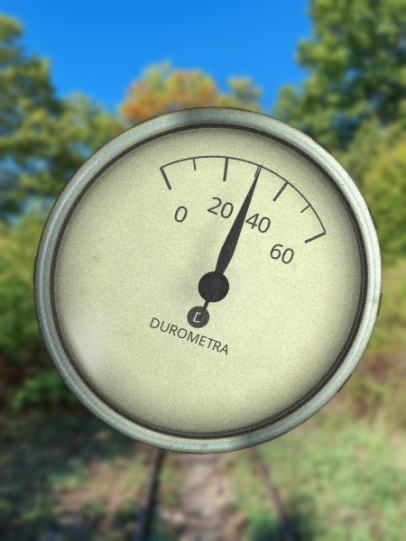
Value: 30,A
